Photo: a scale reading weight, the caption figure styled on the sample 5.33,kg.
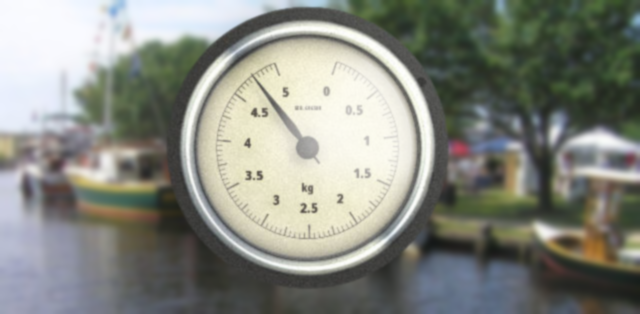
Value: 4.75,kg
